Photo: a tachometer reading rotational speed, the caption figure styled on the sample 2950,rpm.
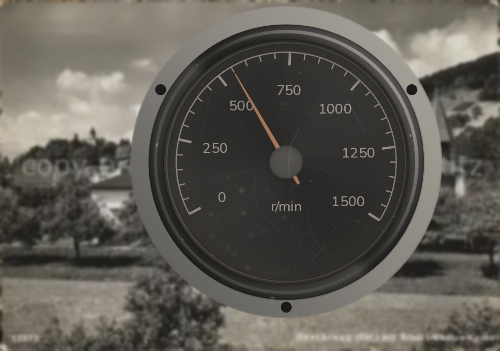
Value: 550,rpm
